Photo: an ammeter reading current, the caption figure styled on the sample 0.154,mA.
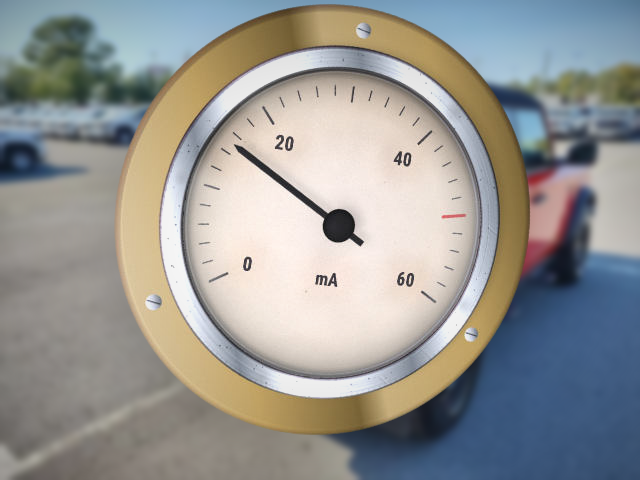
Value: 15,mA
